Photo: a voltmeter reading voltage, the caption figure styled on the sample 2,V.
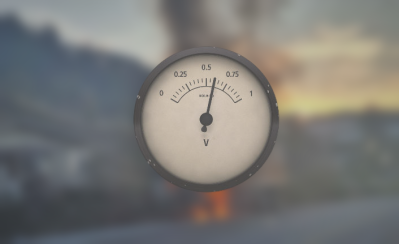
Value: 0.6,V
